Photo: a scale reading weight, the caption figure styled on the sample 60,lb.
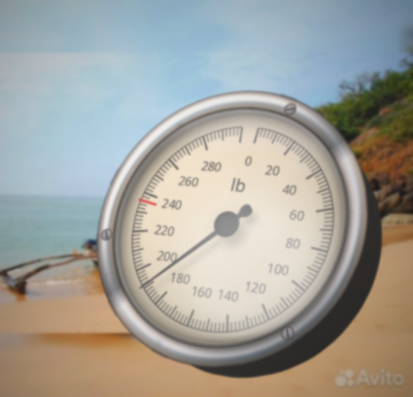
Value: 190,lb
